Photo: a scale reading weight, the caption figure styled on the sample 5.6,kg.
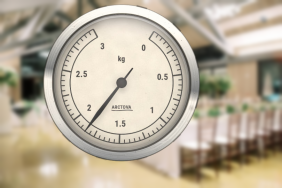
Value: 1.85,kg
